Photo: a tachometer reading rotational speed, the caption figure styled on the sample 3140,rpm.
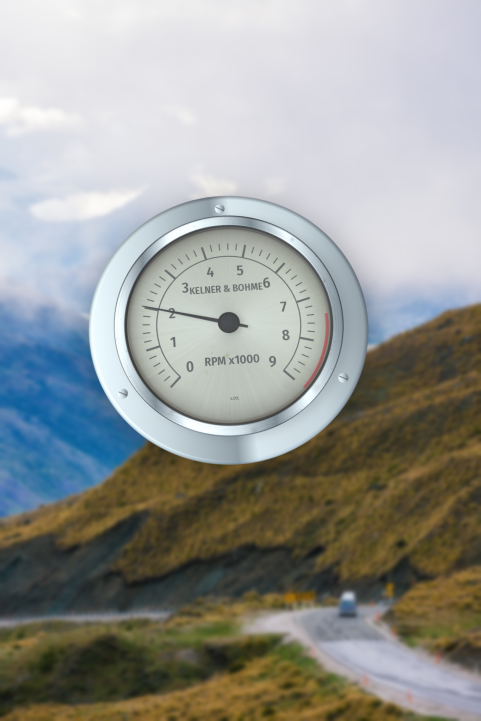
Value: 2000,rpm
